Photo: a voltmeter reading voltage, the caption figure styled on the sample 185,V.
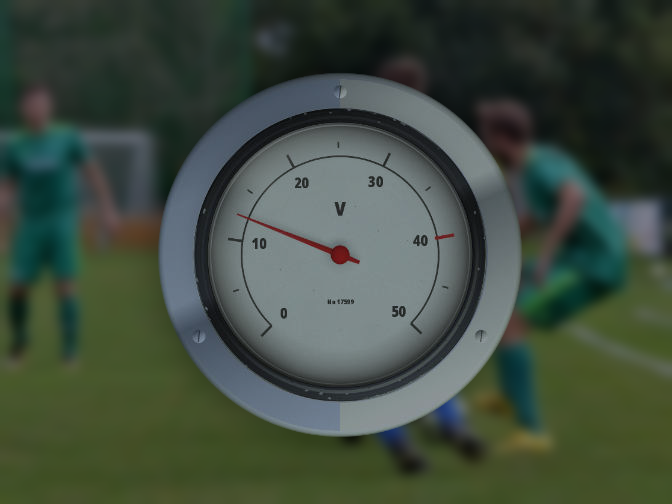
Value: 12.5,V
